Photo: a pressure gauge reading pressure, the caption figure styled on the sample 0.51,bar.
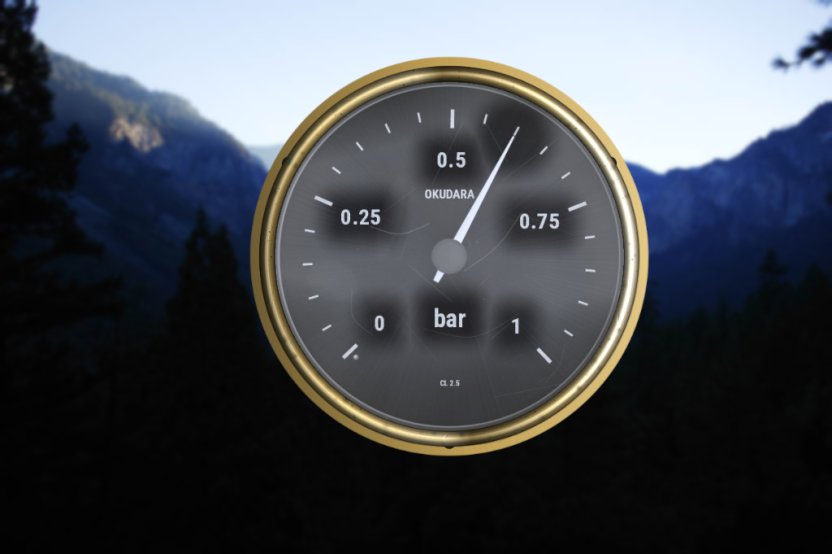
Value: 0.6,bar
